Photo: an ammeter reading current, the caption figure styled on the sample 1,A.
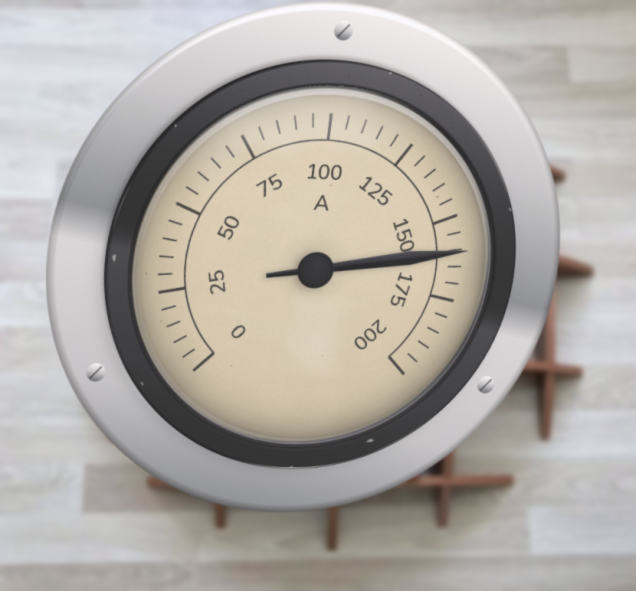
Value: 160,A
